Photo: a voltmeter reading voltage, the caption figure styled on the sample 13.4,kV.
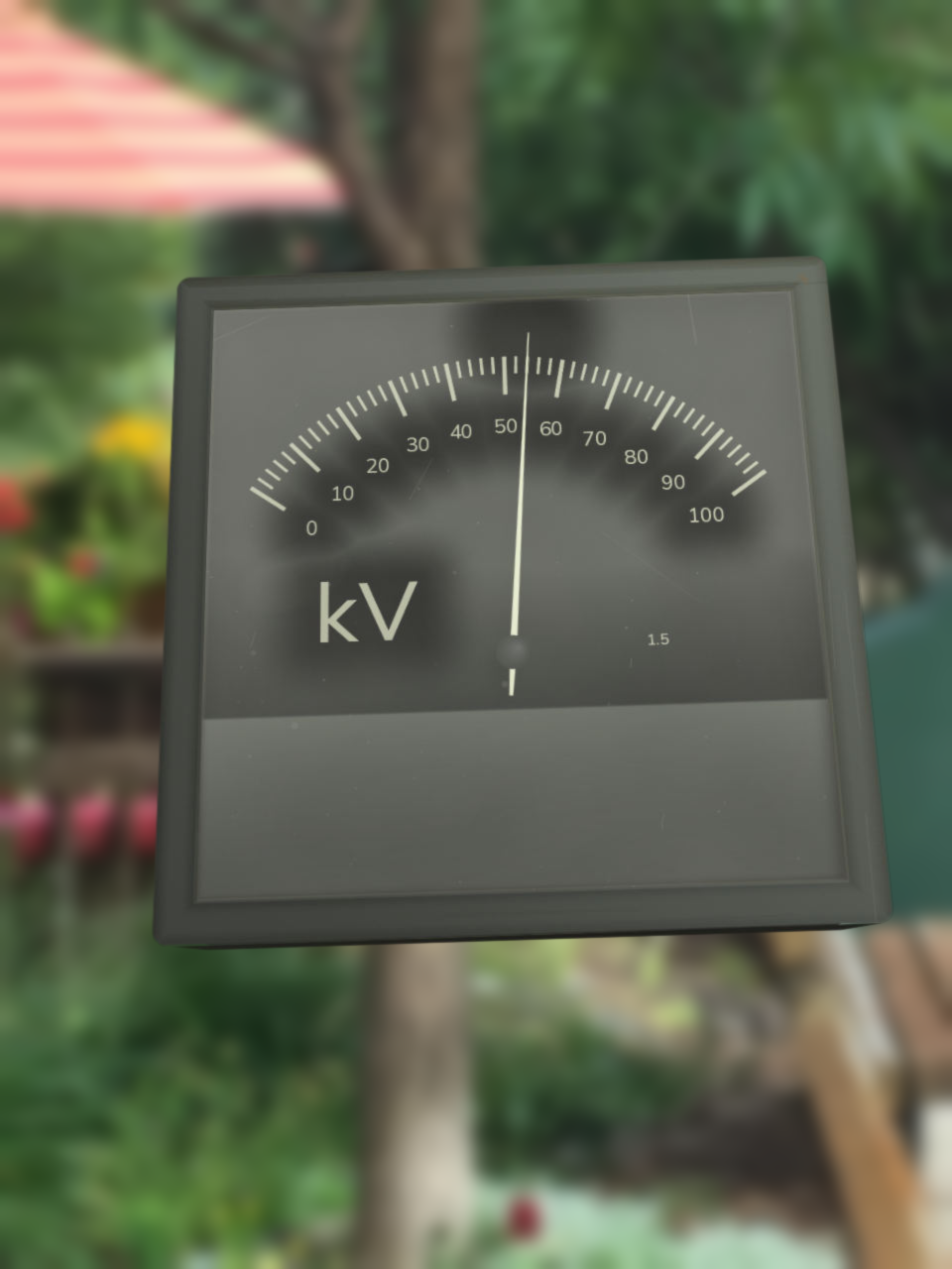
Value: 54,kV
